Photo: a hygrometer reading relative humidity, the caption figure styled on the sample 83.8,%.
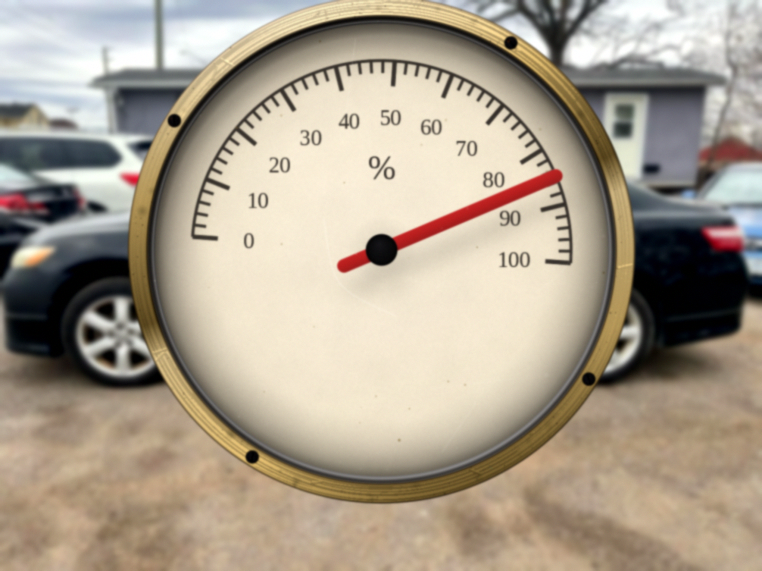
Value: 85,%
